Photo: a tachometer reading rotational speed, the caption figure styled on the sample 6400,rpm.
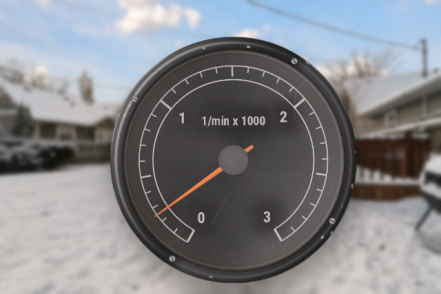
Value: 250,rpm
